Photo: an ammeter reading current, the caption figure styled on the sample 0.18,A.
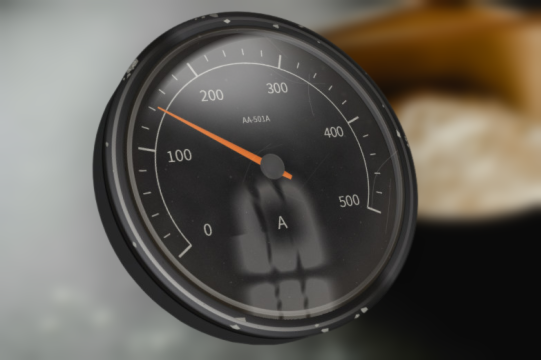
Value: 140,A
